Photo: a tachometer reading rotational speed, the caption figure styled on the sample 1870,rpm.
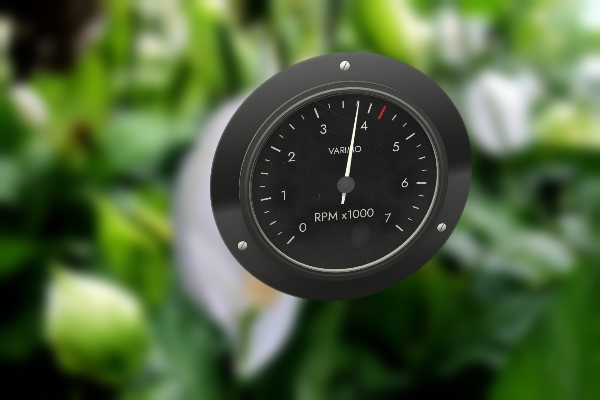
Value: 3750,rpm
